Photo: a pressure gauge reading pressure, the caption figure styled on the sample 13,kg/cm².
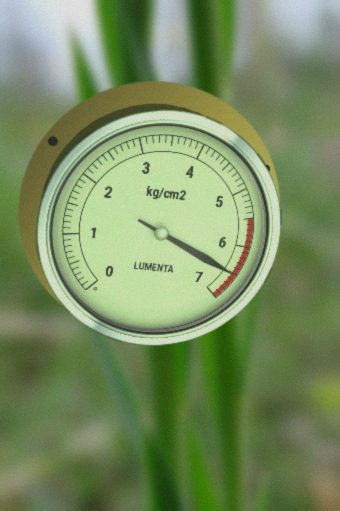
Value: 6.5,kg/cm²
